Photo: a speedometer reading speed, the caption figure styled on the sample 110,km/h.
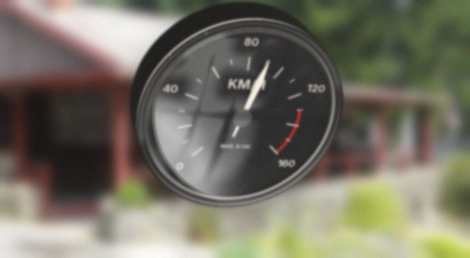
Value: 90,km/h
